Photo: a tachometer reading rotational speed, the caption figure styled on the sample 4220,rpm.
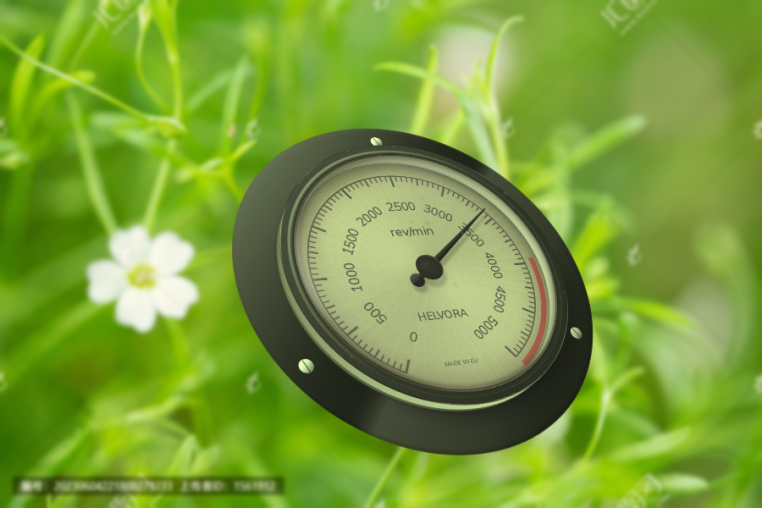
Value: 3400,rpm
